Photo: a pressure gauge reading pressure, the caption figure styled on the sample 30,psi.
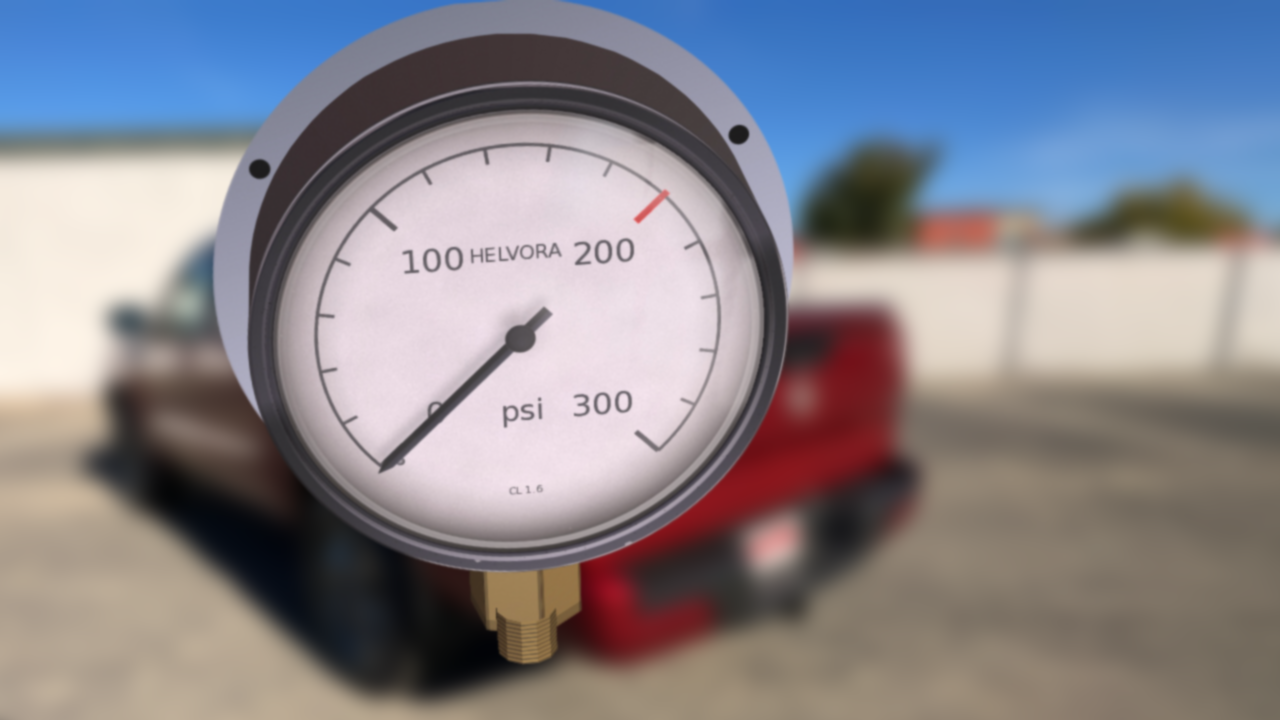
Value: 0,psi
